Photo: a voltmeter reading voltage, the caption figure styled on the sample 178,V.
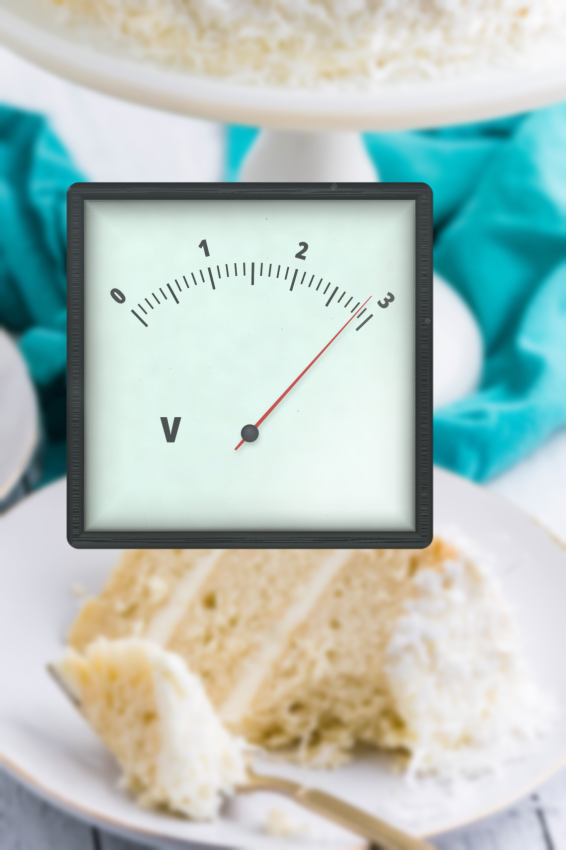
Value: 2.85,V
